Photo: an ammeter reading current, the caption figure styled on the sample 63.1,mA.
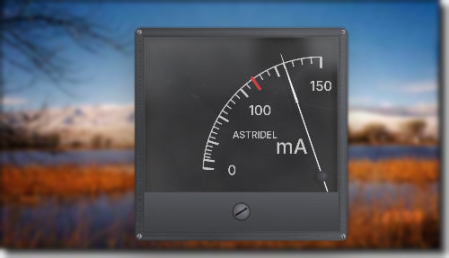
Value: 130,mA
